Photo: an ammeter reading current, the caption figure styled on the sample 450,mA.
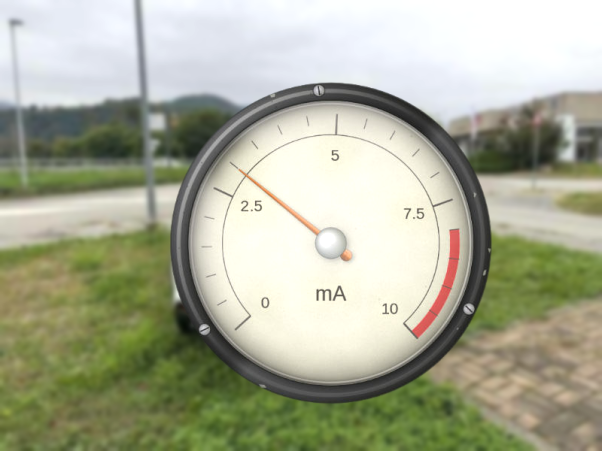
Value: 3,mA
